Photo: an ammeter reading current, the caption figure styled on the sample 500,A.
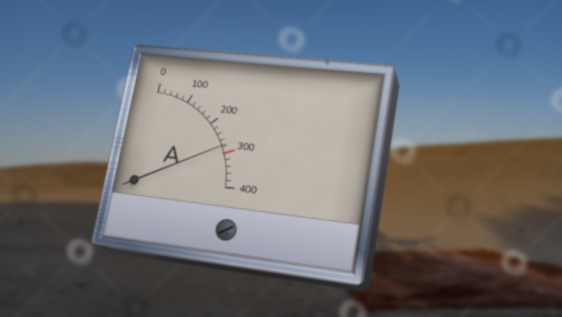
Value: 280,A
